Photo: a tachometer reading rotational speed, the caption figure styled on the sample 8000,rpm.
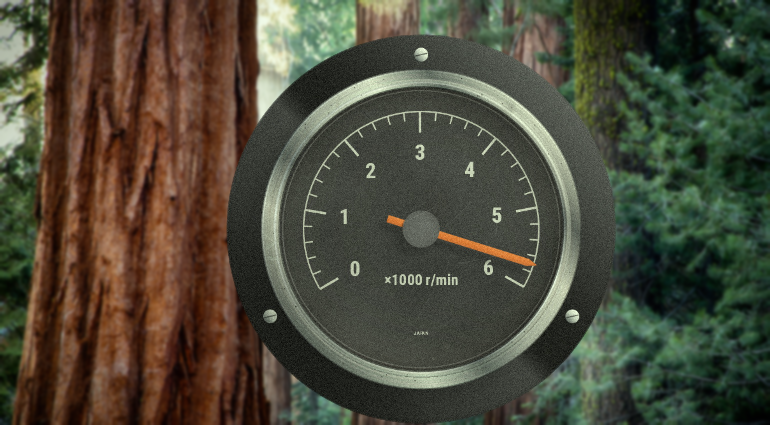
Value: 5700,rpm
